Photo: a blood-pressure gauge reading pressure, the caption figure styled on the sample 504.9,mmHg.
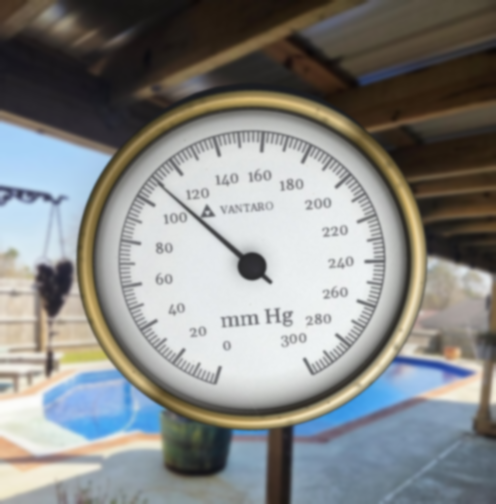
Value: 110,mmHg
